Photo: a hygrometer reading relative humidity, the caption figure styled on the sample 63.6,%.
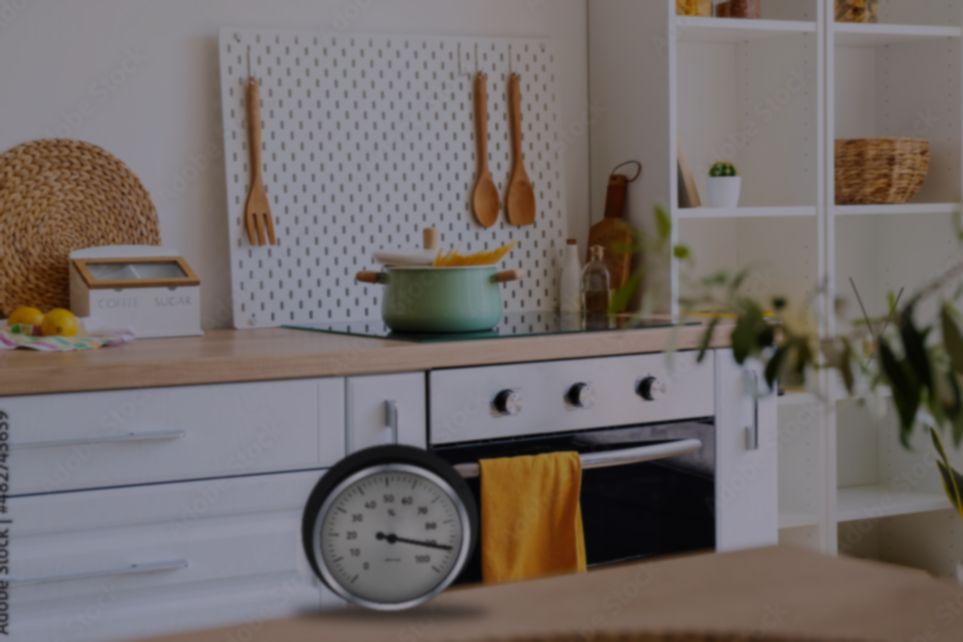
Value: 90,%
